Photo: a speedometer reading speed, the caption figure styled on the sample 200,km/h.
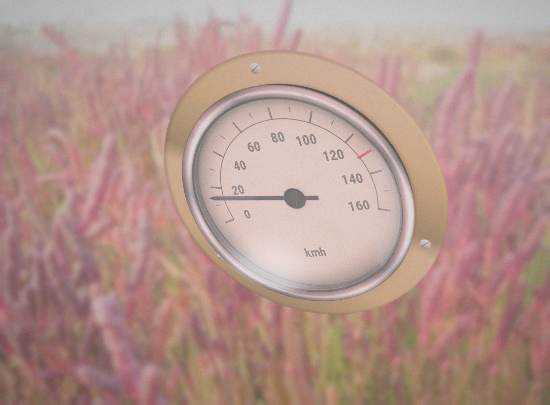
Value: 15,km/h
